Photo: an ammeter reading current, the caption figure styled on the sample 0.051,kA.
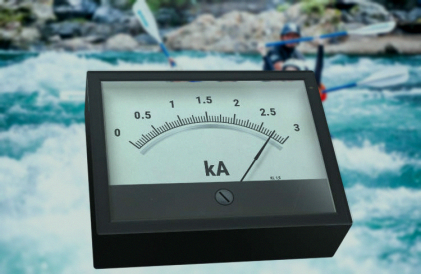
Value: 2.75,kA
